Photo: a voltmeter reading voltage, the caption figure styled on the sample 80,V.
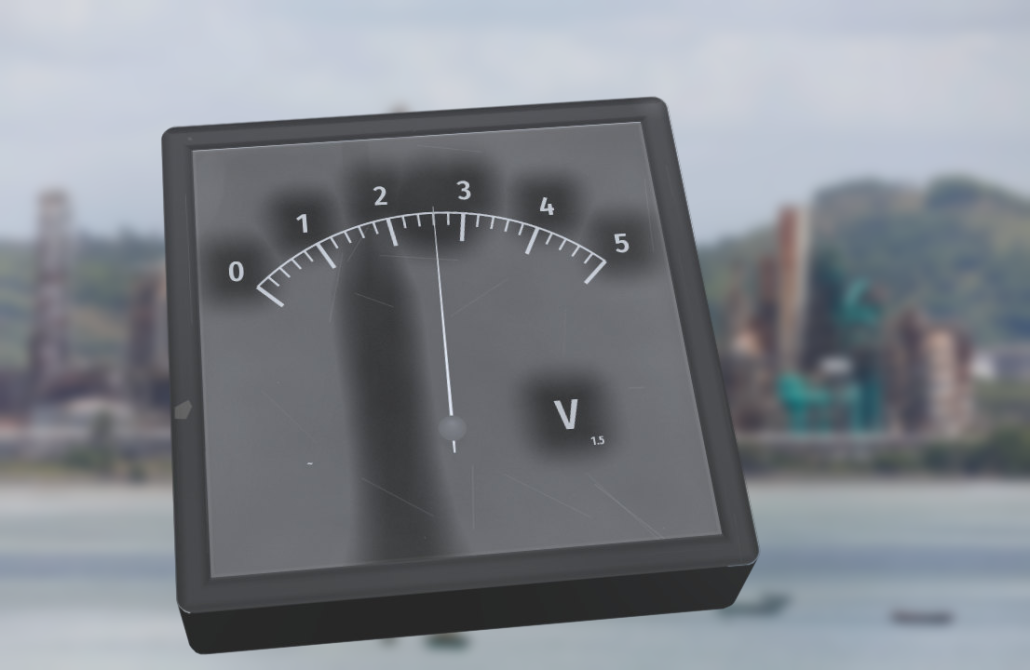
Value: 2.6,V
